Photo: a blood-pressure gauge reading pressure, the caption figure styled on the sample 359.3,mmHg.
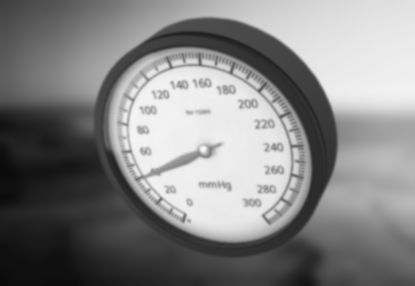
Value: 40,mmHg
